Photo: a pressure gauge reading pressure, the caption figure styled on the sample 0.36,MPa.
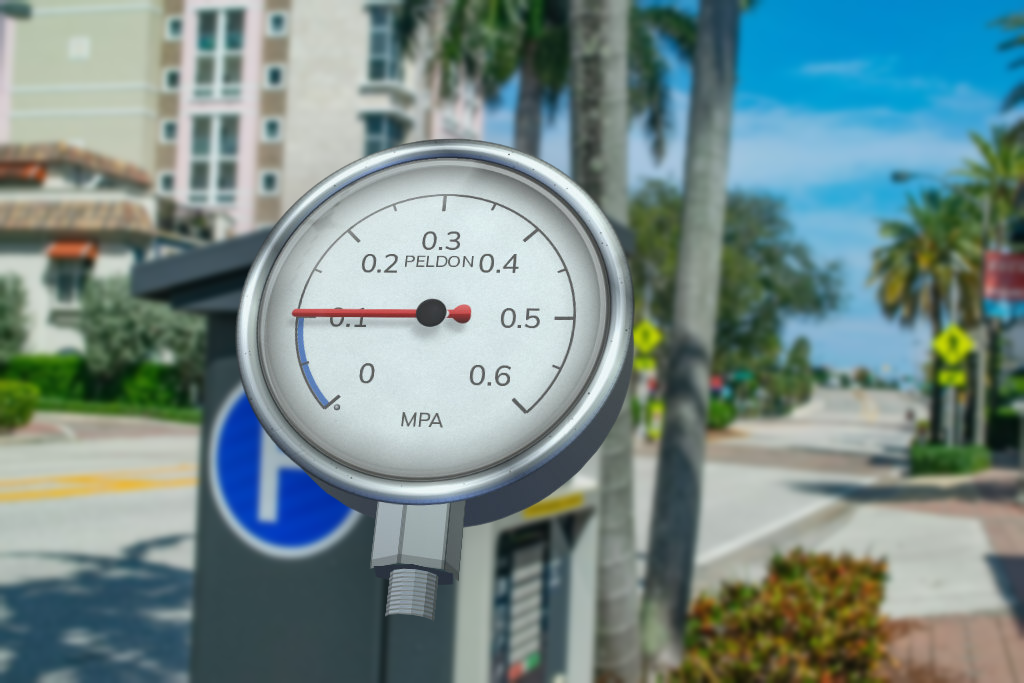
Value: 0.1,MPa
